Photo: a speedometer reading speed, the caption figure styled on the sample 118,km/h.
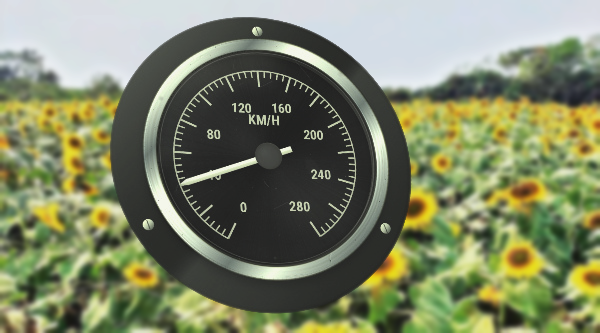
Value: 40,km/h
